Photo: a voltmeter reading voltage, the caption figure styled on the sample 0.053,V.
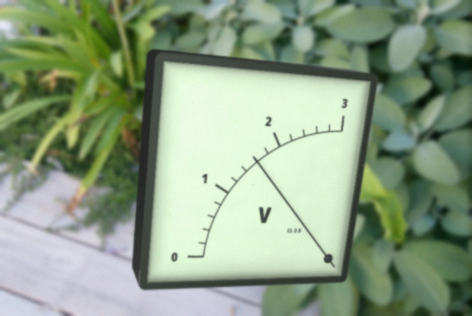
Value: 1.6,V
